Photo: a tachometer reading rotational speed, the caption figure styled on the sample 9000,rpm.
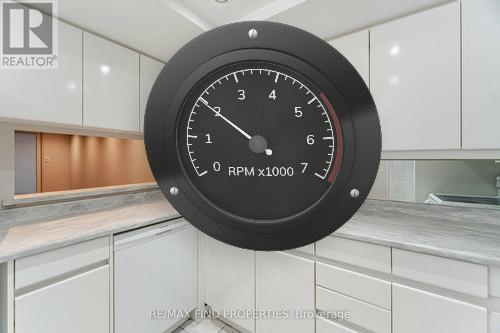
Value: 2000,rpm
